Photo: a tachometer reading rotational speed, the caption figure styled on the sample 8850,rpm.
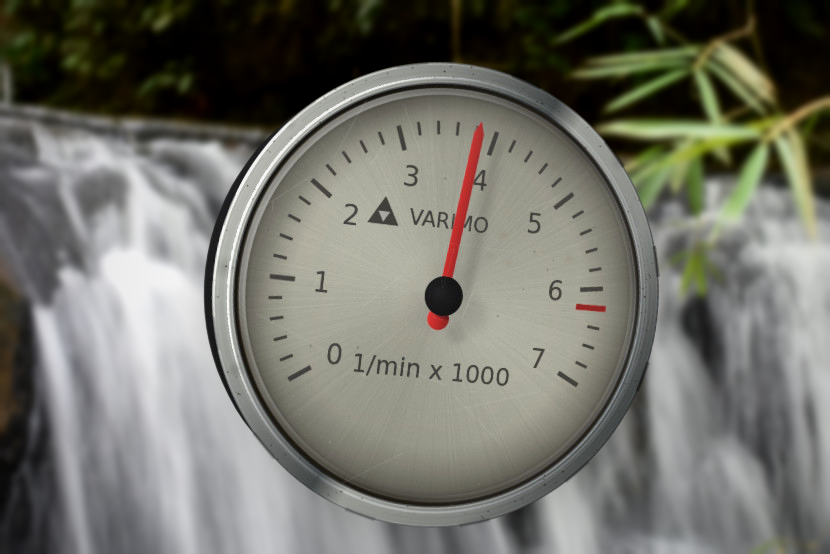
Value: 3800,rpm
